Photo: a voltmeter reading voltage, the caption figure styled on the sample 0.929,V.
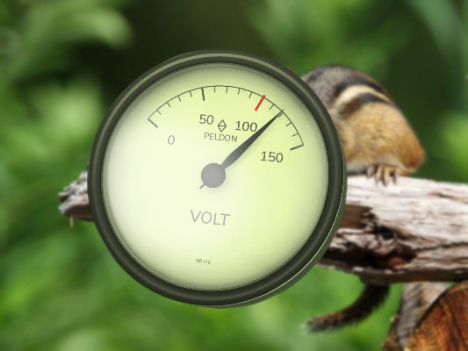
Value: 120,V
